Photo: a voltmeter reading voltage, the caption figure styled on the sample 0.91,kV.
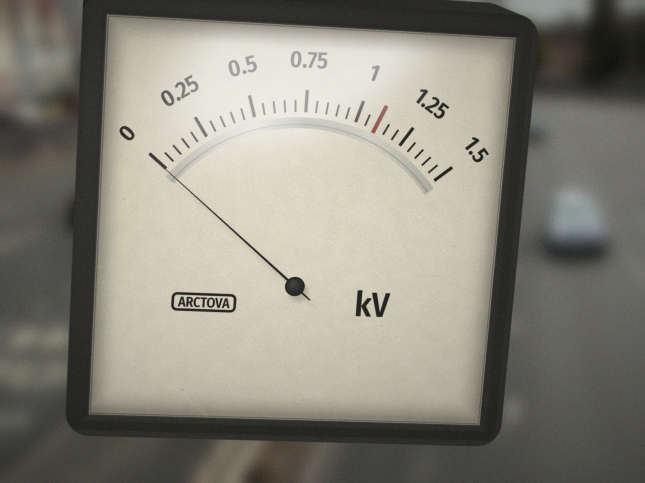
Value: 0,kV
